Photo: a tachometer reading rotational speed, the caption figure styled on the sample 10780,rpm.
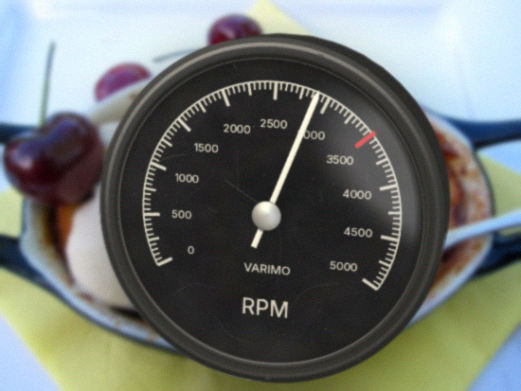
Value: 2900,rpm
